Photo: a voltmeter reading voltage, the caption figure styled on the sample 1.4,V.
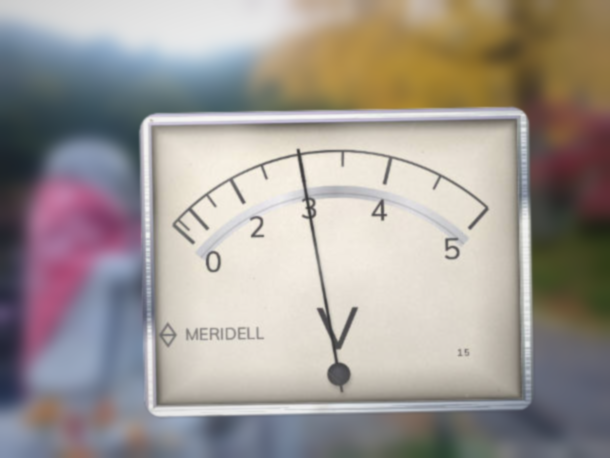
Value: 3,V
